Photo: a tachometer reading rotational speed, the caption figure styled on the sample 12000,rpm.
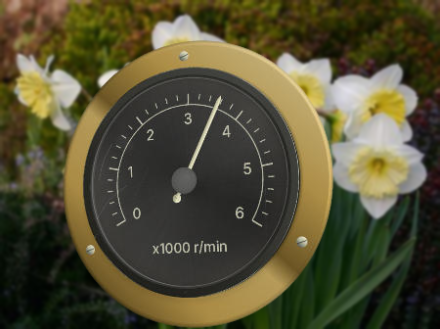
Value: 3600,rpm
